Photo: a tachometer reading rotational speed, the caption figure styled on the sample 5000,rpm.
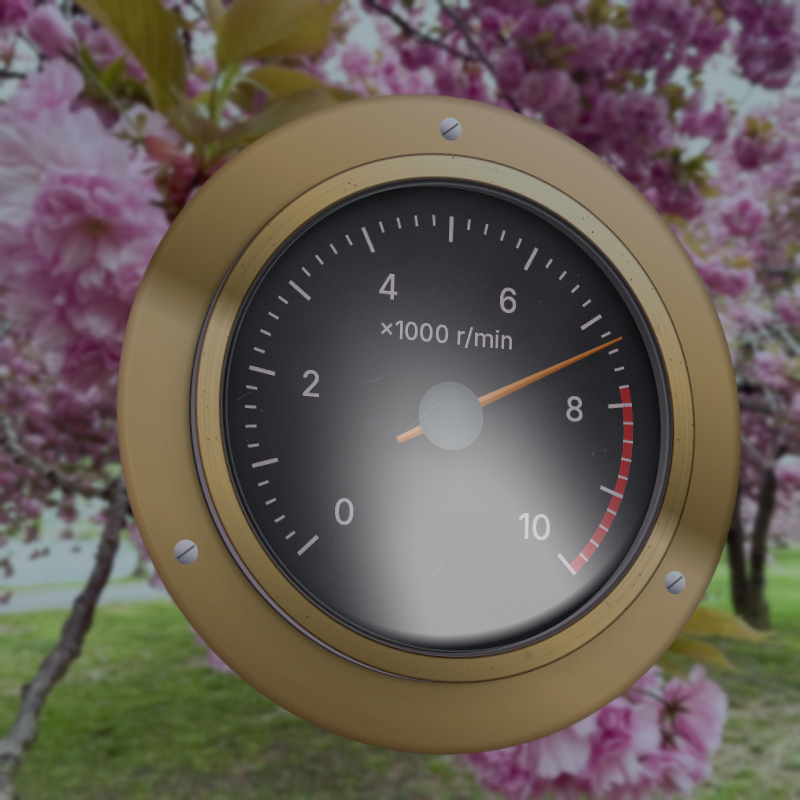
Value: 7300,rpm
